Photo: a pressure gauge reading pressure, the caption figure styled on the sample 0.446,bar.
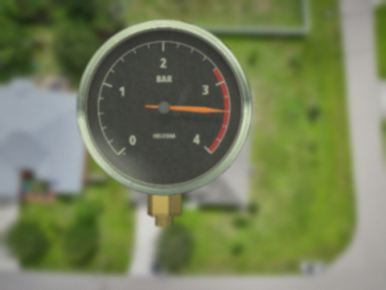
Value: 3.4,bar
